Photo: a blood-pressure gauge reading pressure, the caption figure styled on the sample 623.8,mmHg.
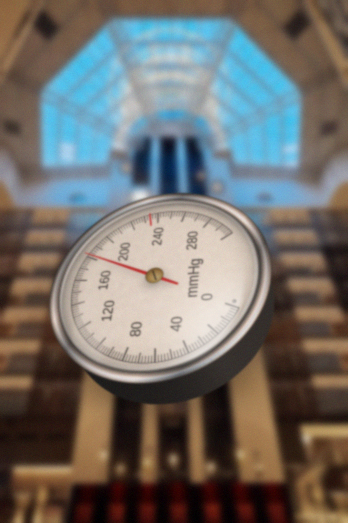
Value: 180,mmHg
